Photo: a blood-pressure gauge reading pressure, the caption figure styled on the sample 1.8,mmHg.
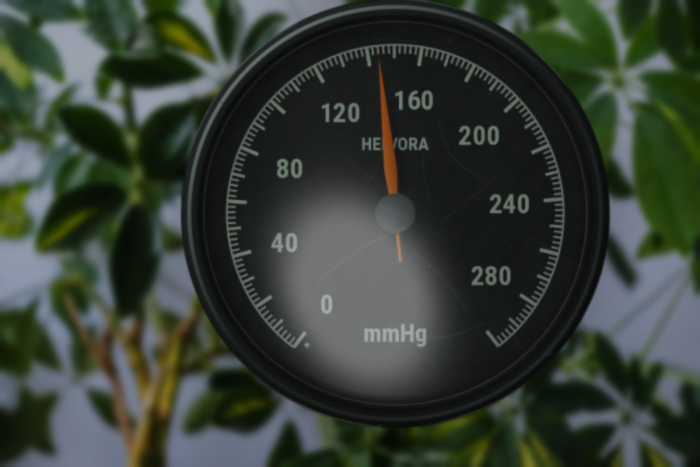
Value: 144,mmHg
